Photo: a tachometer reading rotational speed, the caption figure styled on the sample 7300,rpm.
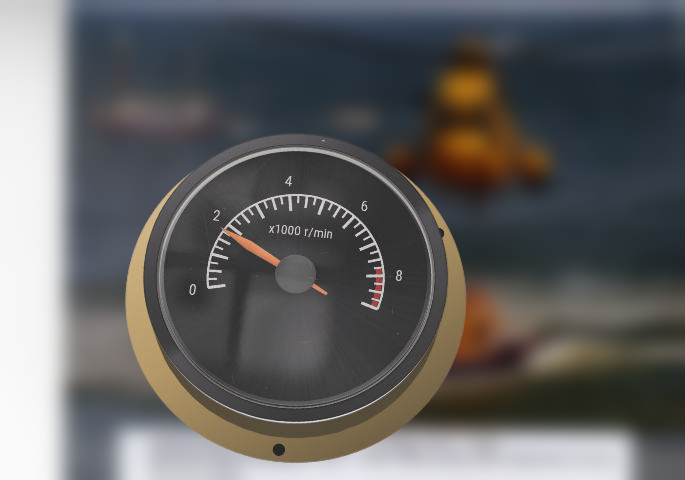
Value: 1750,rpm
